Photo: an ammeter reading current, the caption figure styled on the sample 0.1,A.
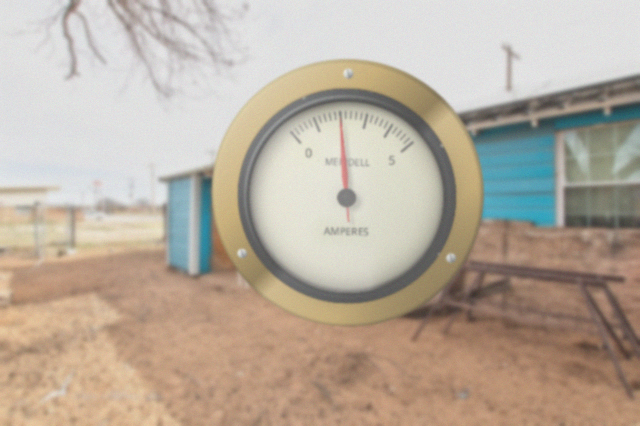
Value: 2,A
